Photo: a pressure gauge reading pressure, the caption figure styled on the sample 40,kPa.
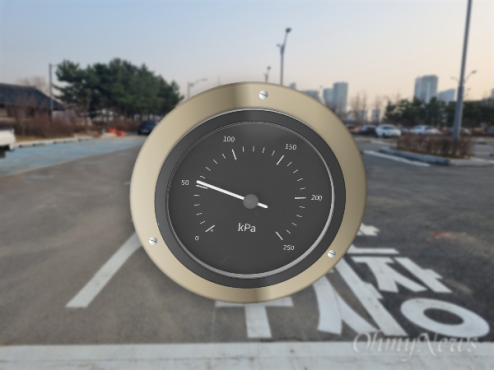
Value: 55,kPa
